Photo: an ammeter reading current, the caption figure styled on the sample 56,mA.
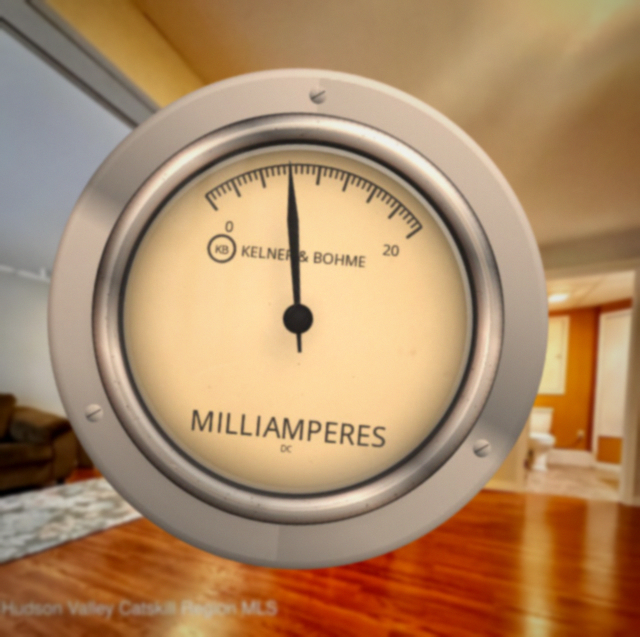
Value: 7.5,mA
